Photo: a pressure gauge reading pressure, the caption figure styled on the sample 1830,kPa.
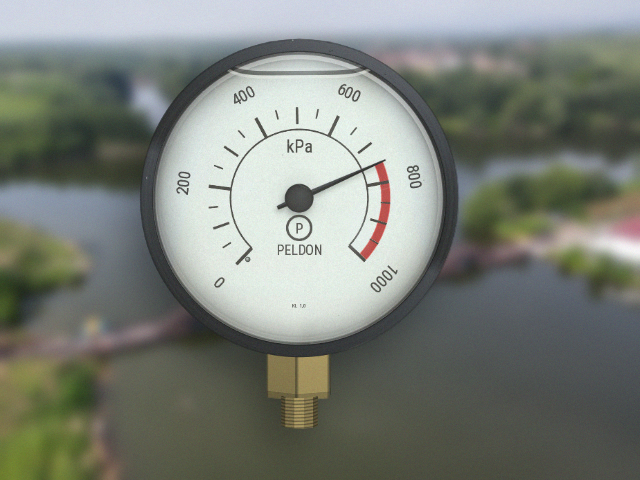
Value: 750,kPa
